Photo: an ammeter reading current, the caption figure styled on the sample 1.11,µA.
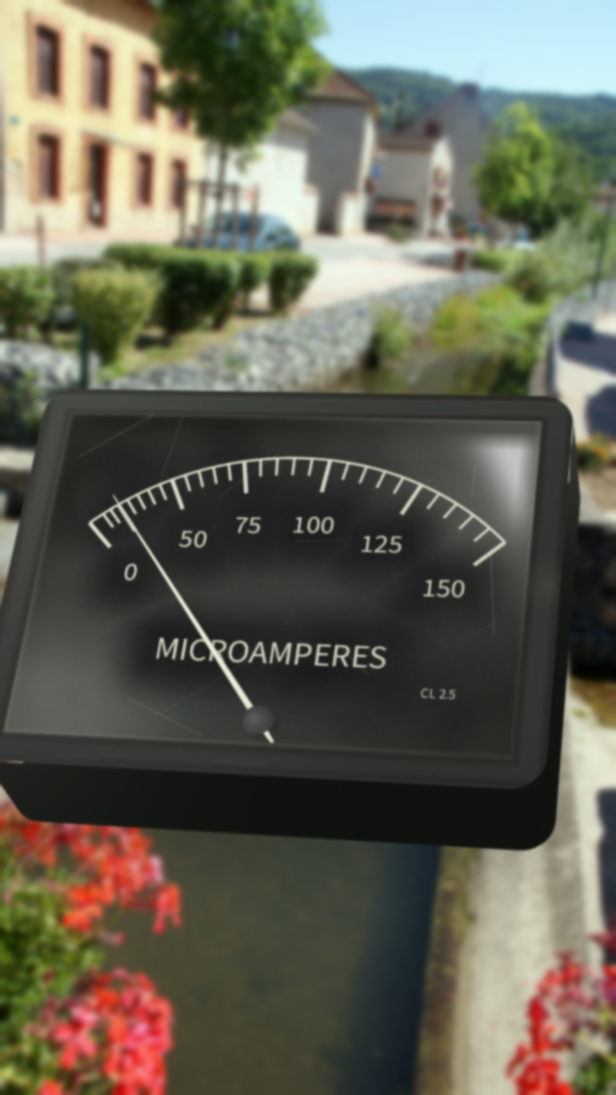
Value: 25,µA
